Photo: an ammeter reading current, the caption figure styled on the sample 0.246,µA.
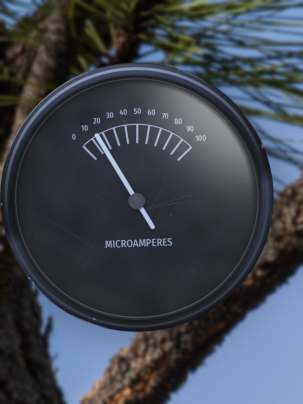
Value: 15,µA
